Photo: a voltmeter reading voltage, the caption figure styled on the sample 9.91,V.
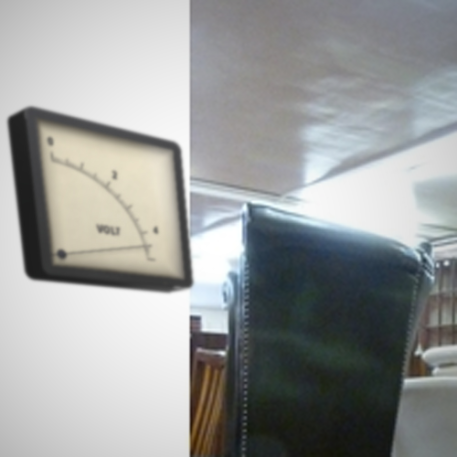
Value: 4.5,V
